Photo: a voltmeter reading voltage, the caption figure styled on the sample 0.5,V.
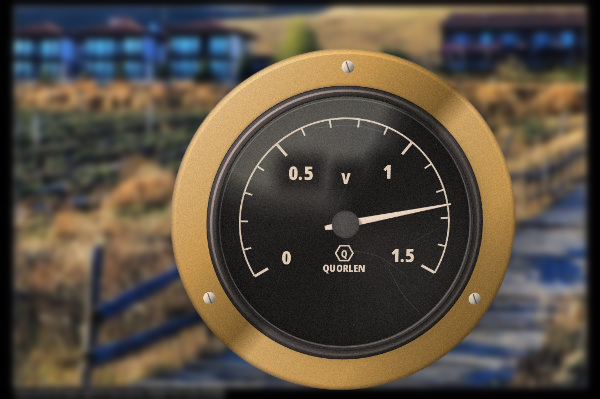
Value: 1.25,V
